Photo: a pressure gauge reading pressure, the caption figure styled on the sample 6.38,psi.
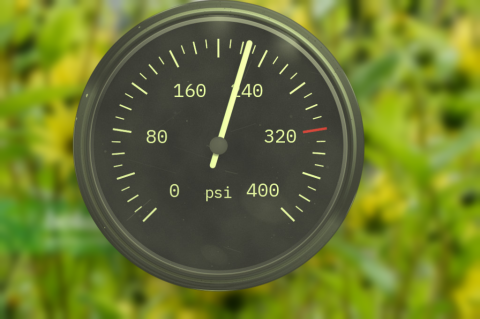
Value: 225,psi
